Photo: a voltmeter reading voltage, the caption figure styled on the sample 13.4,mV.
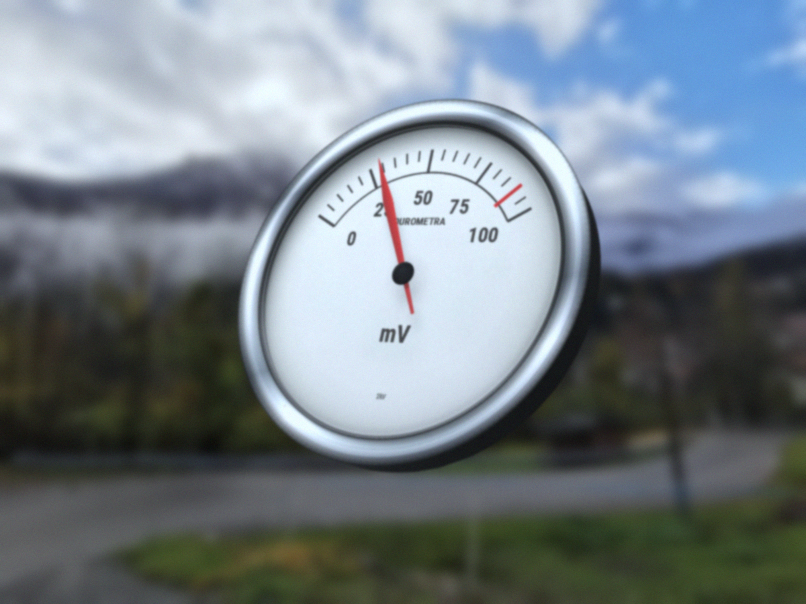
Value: 30,mV
